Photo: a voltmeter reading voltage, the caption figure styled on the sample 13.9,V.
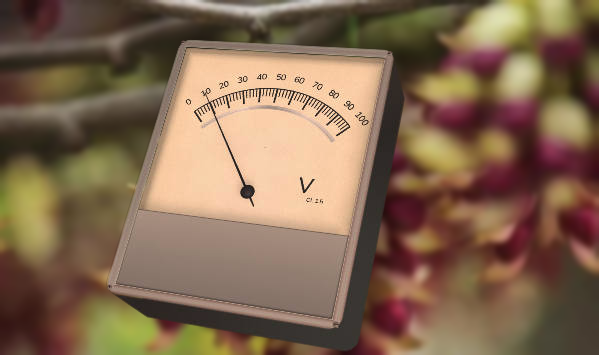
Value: 10,V
